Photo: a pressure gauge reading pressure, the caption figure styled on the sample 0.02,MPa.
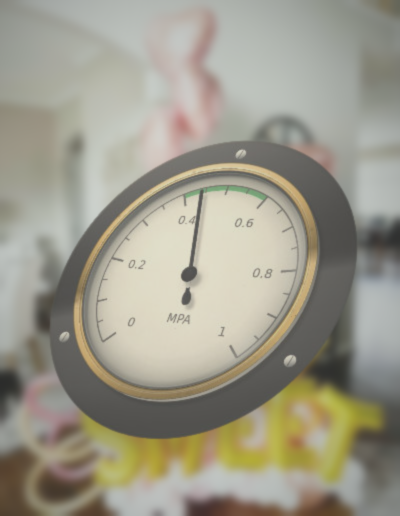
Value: 0.45,MPa
